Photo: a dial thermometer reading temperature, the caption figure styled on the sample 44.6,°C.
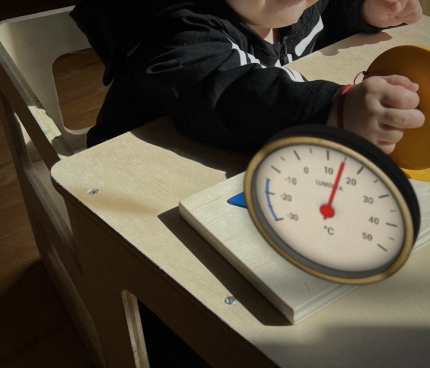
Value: 15,°C
